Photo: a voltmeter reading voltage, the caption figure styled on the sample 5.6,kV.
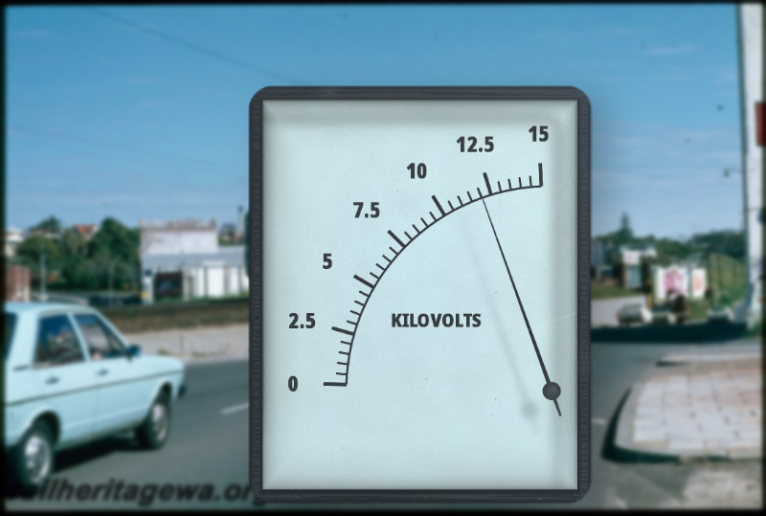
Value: 12,kV
